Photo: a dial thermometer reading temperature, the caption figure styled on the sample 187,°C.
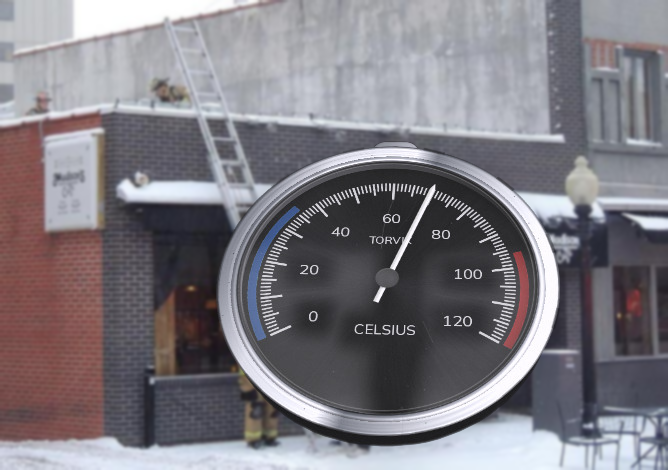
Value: 70,°C
